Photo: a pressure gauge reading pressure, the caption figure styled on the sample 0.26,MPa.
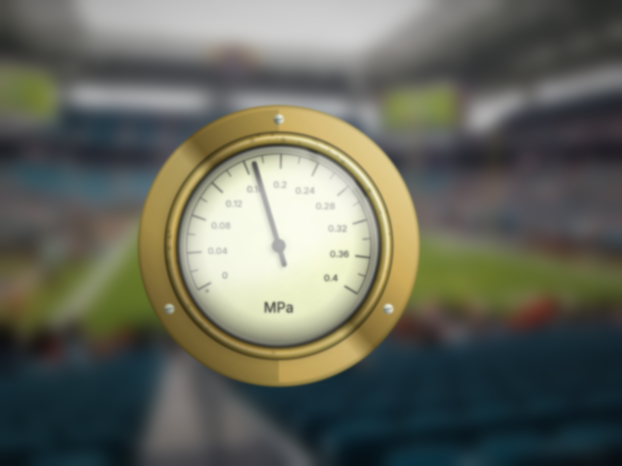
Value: 0.17,MPa
